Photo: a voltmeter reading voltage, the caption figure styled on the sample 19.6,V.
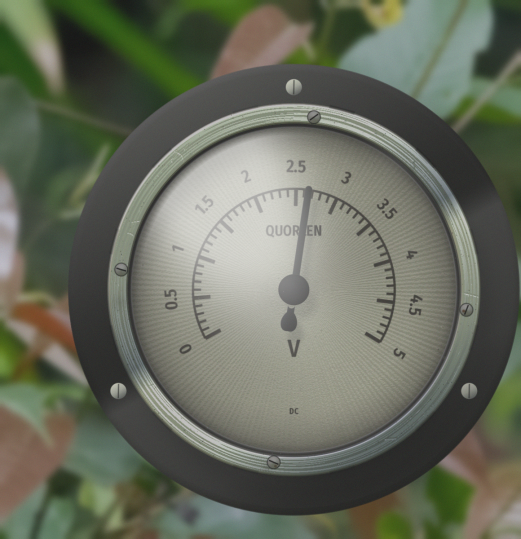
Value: 2.65,V
